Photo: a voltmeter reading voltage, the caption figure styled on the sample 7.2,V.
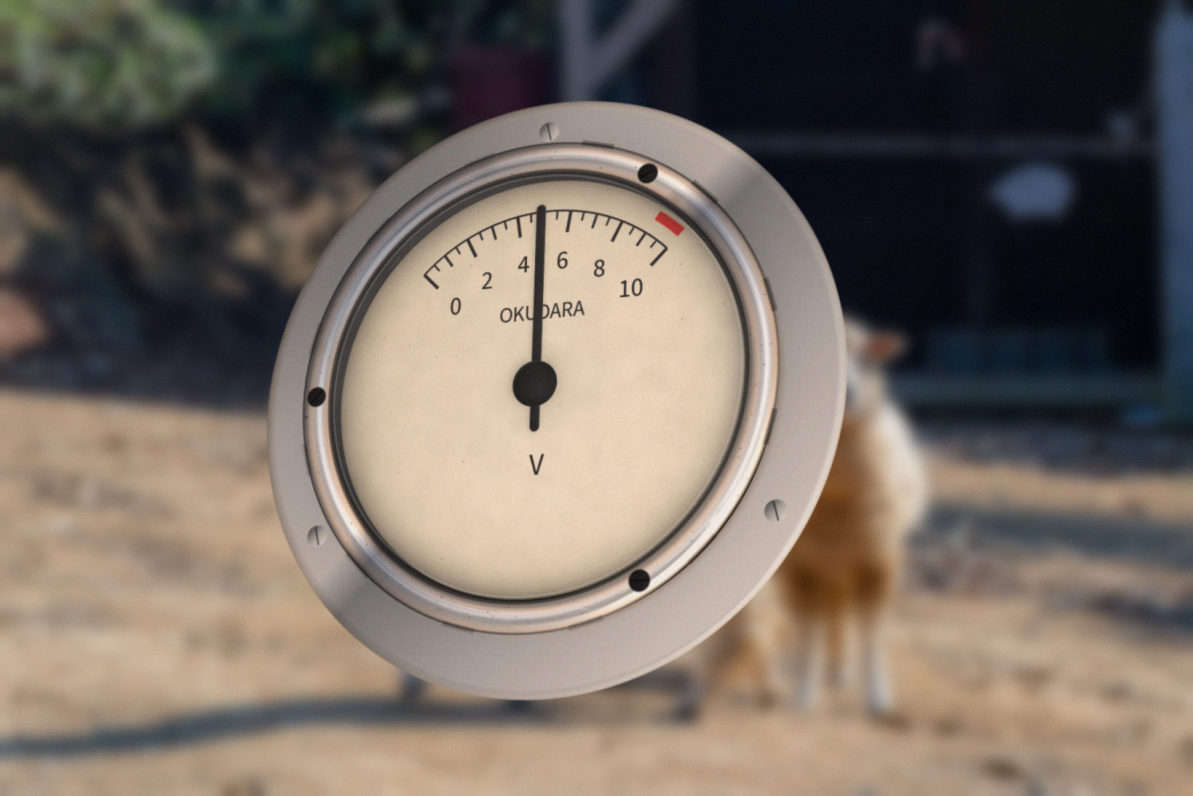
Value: 5,V
